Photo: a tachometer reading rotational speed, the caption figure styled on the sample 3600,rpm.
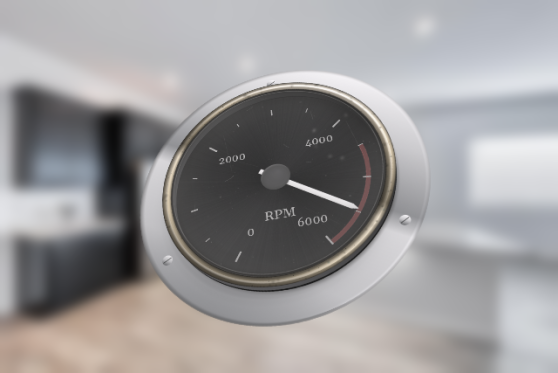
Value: 5500,rpm
